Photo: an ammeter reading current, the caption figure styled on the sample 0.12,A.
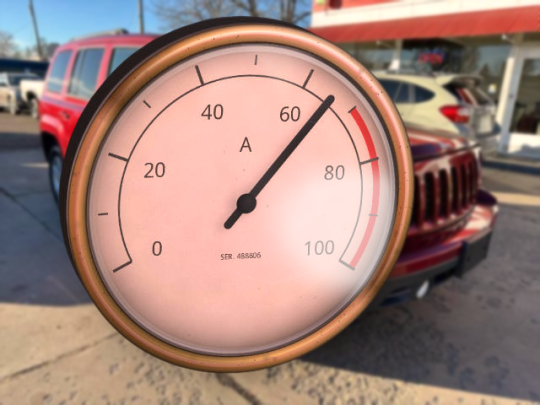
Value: 65,A
